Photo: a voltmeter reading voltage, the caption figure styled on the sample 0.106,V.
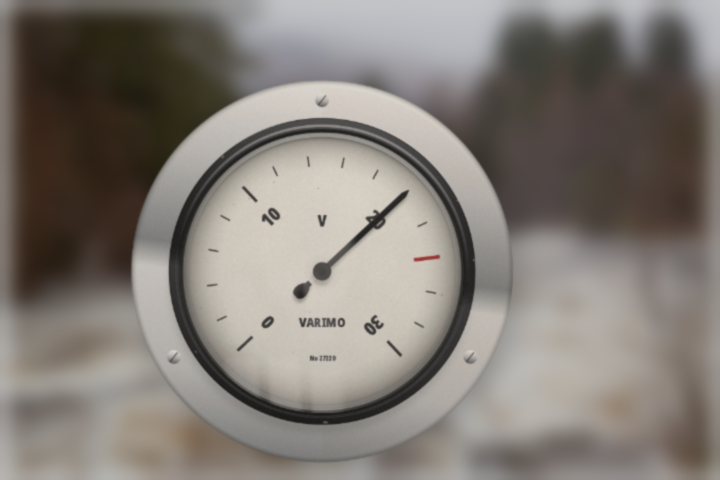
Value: 20,V
